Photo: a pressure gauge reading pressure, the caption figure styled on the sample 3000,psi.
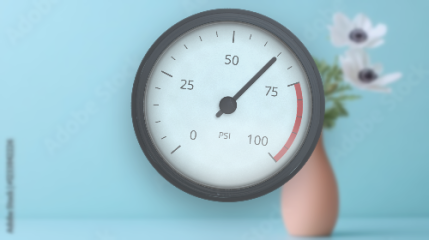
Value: 65,psi
